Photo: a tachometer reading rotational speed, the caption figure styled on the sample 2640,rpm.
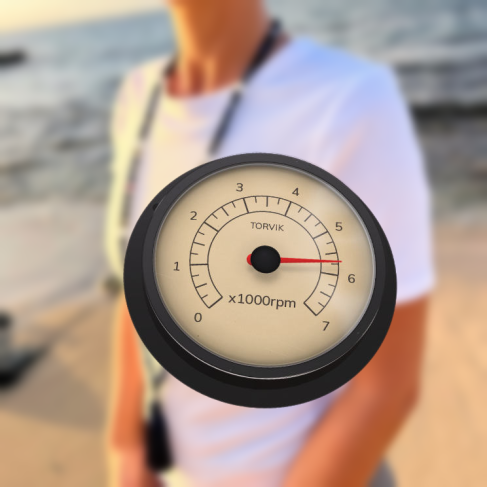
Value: 5750,rpm
